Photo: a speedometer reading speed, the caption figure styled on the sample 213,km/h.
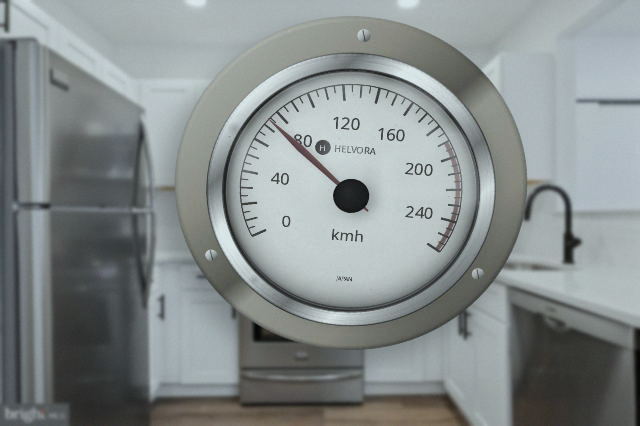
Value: 75,km/h
